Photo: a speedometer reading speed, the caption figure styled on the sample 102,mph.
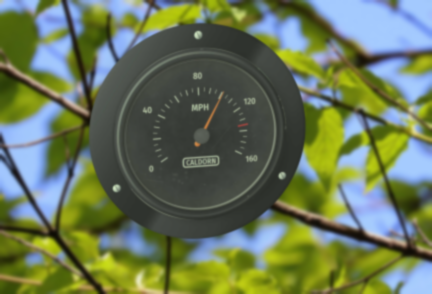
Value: 100,mph
